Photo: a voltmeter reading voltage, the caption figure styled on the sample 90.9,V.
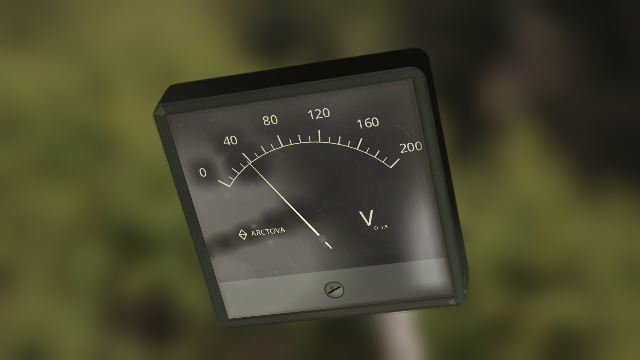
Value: 40,V
